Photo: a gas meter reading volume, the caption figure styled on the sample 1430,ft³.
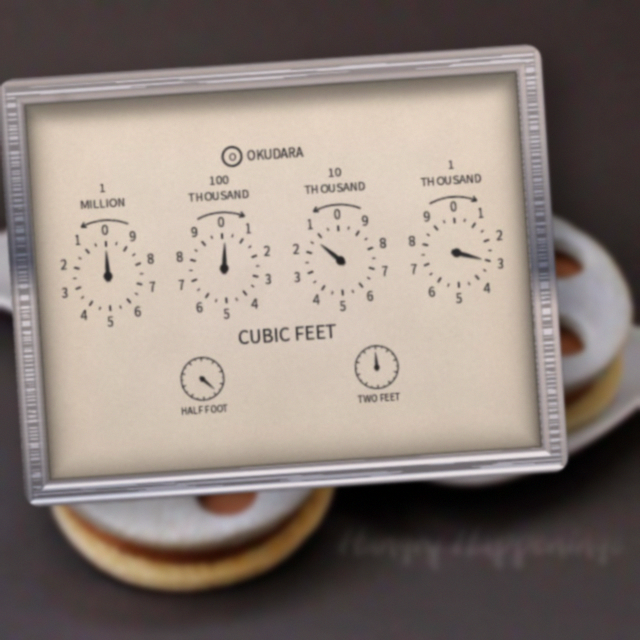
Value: 1300,ft³
